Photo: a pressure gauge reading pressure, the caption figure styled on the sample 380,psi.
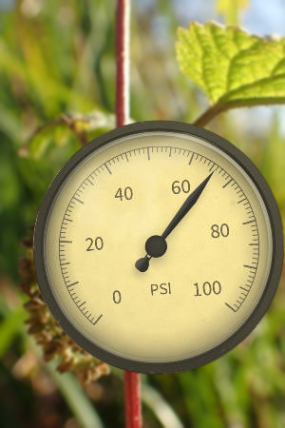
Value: 66,psi
